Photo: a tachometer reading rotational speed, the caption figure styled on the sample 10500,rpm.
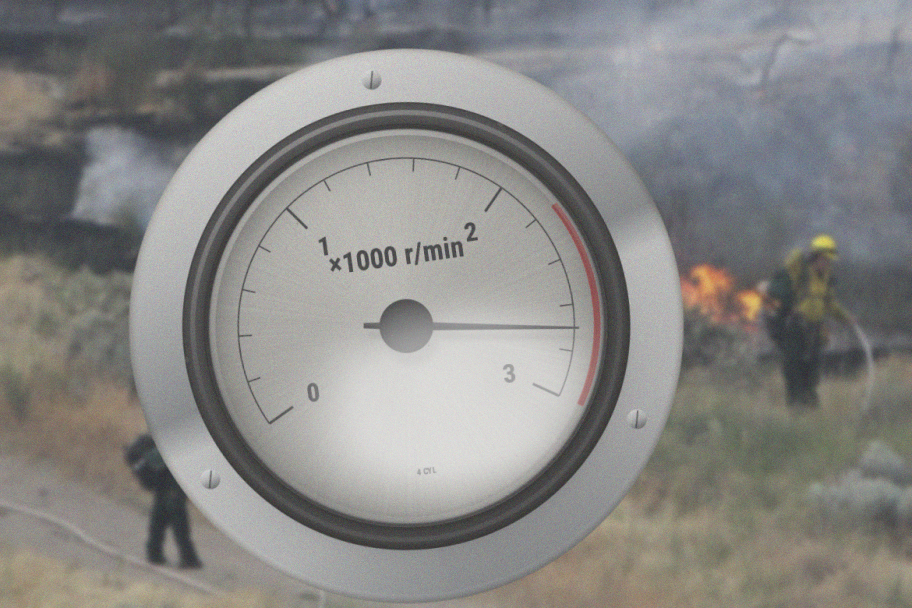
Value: 2700,rpm
